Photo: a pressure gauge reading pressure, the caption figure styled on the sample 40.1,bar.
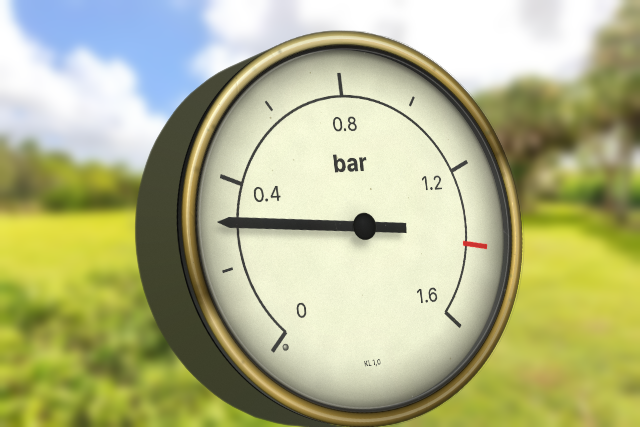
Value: 0.3,bar
